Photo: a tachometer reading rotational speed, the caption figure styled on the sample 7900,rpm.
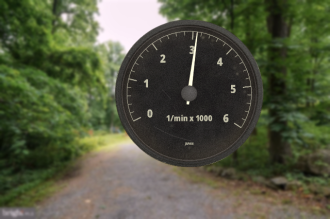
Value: 3100,rpm
